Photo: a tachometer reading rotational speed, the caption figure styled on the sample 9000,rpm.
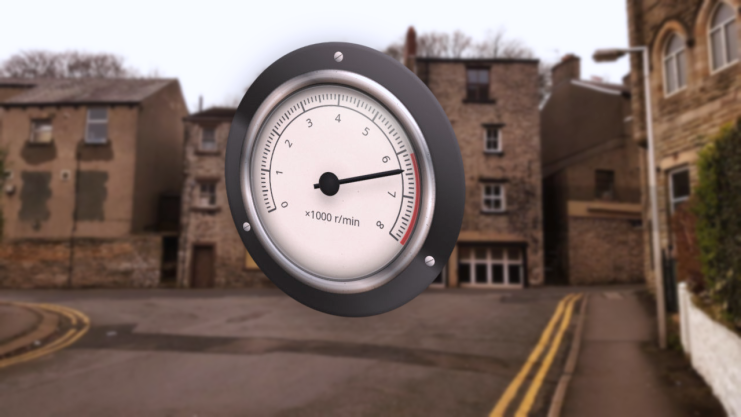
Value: 6400,rpm
